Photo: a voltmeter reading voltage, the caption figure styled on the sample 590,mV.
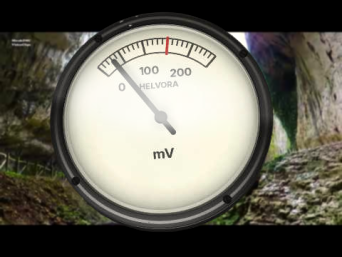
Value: 30,mV
